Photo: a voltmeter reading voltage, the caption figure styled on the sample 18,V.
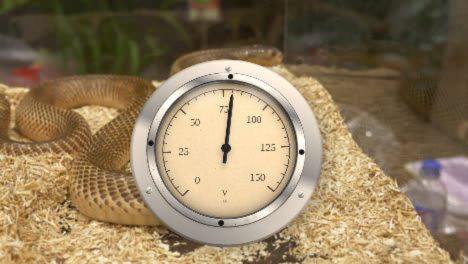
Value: 80,V
